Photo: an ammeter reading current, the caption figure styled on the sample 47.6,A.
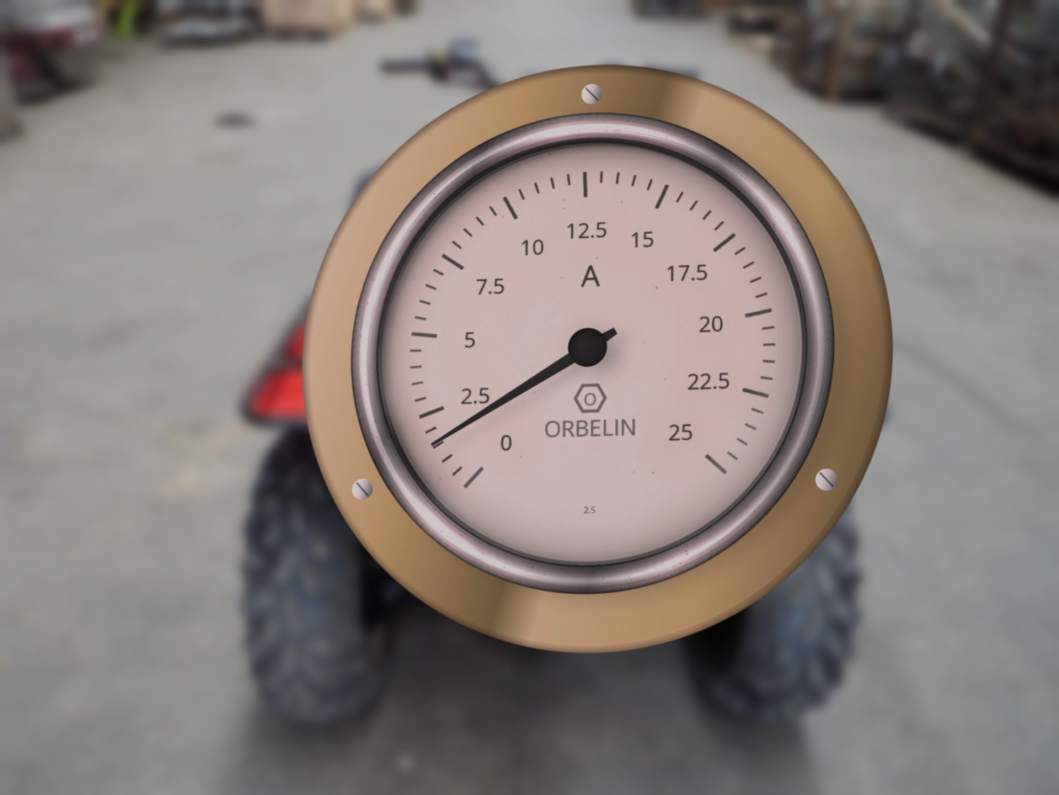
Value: 1.5,A
